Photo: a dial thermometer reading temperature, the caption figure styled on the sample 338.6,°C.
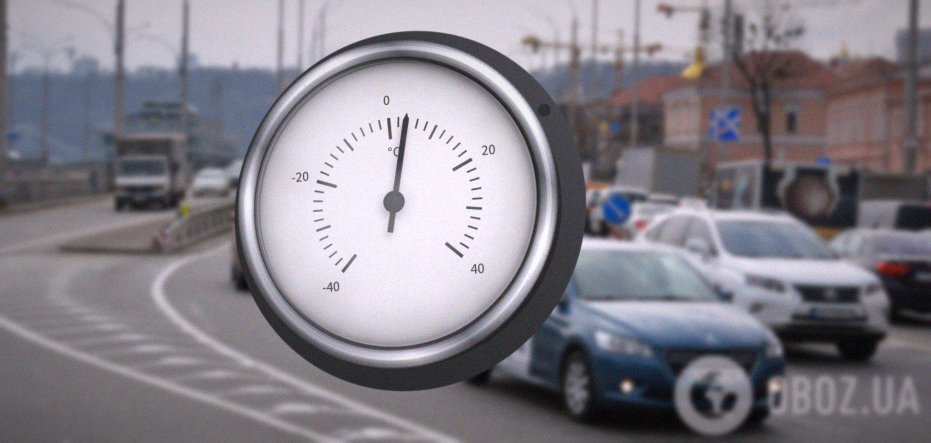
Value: 4,°C
